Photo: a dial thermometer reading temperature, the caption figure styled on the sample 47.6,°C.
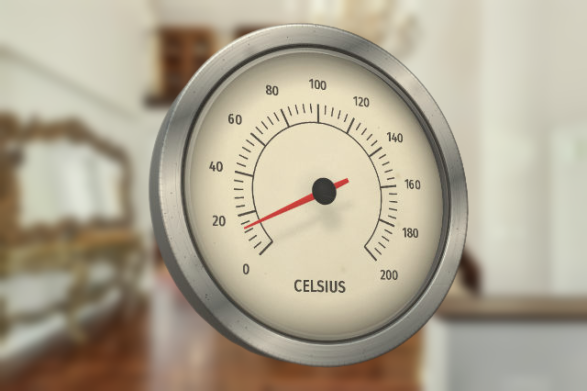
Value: 14,°C
